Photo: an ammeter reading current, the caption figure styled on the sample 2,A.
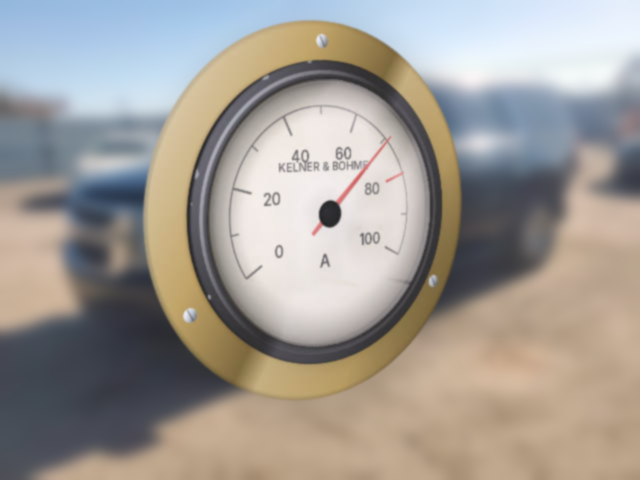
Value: 70,A
